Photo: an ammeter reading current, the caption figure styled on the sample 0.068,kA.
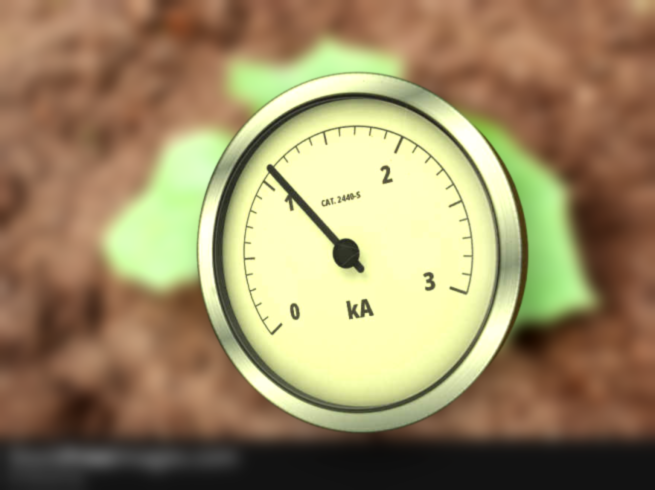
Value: 1.1,kA
